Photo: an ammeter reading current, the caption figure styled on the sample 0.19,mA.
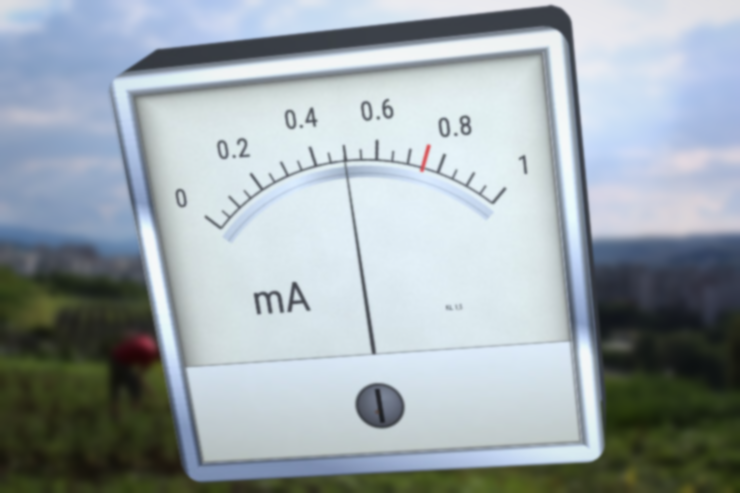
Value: 0.5,mA
